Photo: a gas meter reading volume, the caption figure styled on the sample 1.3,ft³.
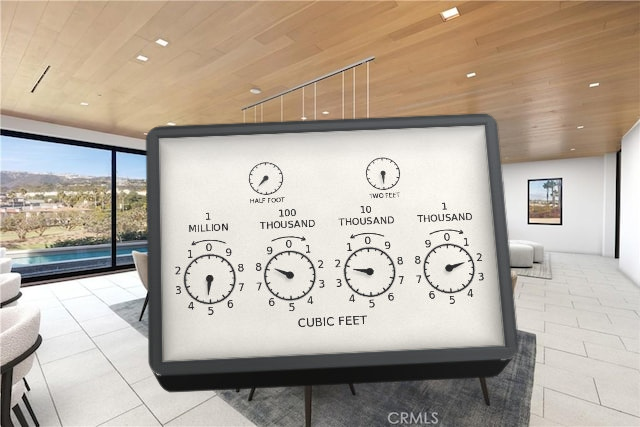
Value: 482200,ft³
